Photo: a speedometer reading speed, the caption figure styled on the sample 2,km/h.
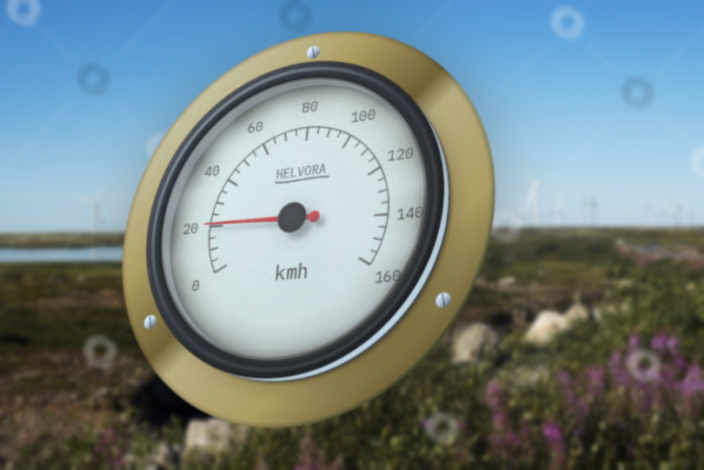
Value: 20,km/h
